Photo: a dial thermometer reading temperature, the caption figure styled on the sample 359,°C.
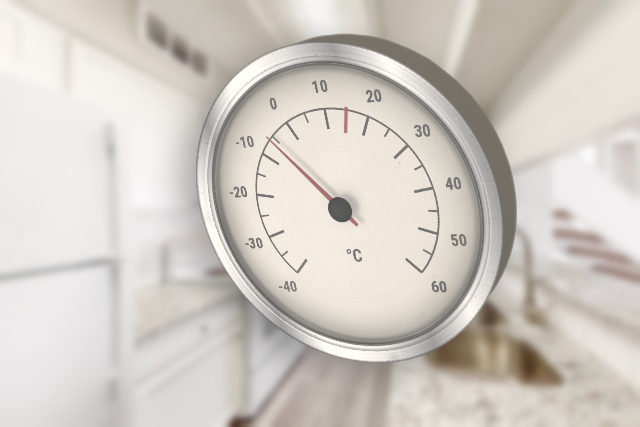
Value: -5,°C
